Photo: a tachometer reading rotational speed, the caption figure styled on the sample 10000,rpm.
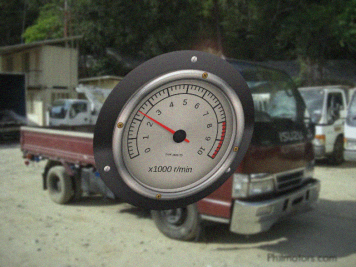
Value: 2400,rpm
